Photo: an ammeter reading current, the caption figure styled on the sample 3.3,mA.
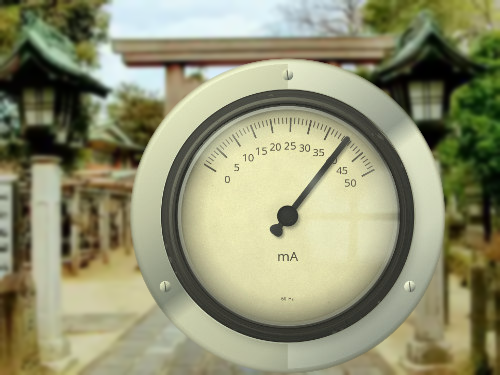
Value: 40,mA
